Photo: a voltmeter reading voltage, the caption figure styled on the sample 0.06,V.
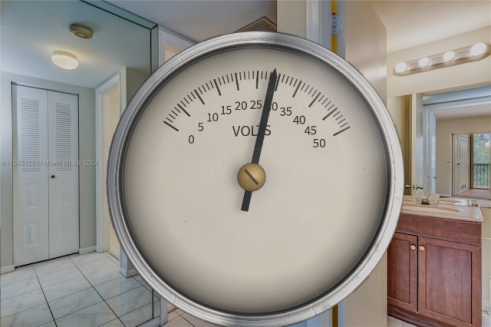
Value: 29,V
